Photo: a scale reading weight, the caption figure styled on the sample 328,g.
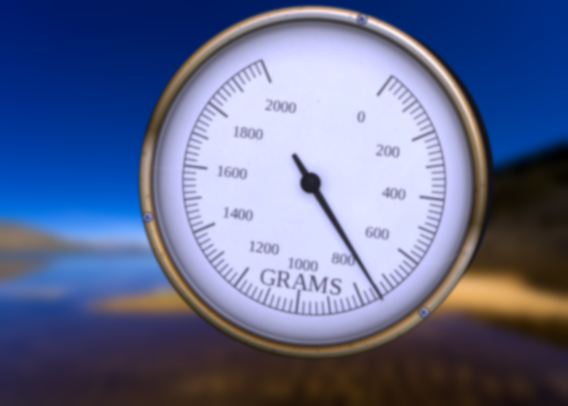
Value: 740,g
